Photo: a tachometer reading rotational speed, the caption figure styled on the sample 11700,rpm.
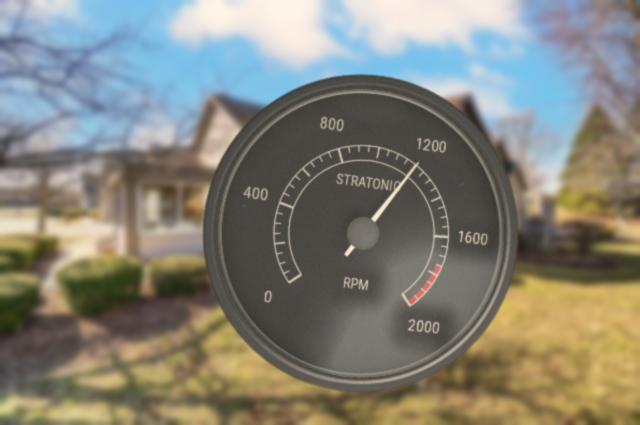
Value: 1200,rpm
